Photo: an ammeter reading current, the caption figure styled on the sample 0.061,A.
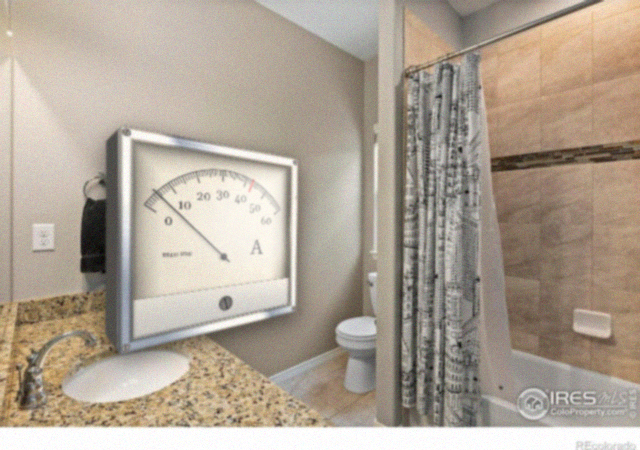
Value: 5,A
